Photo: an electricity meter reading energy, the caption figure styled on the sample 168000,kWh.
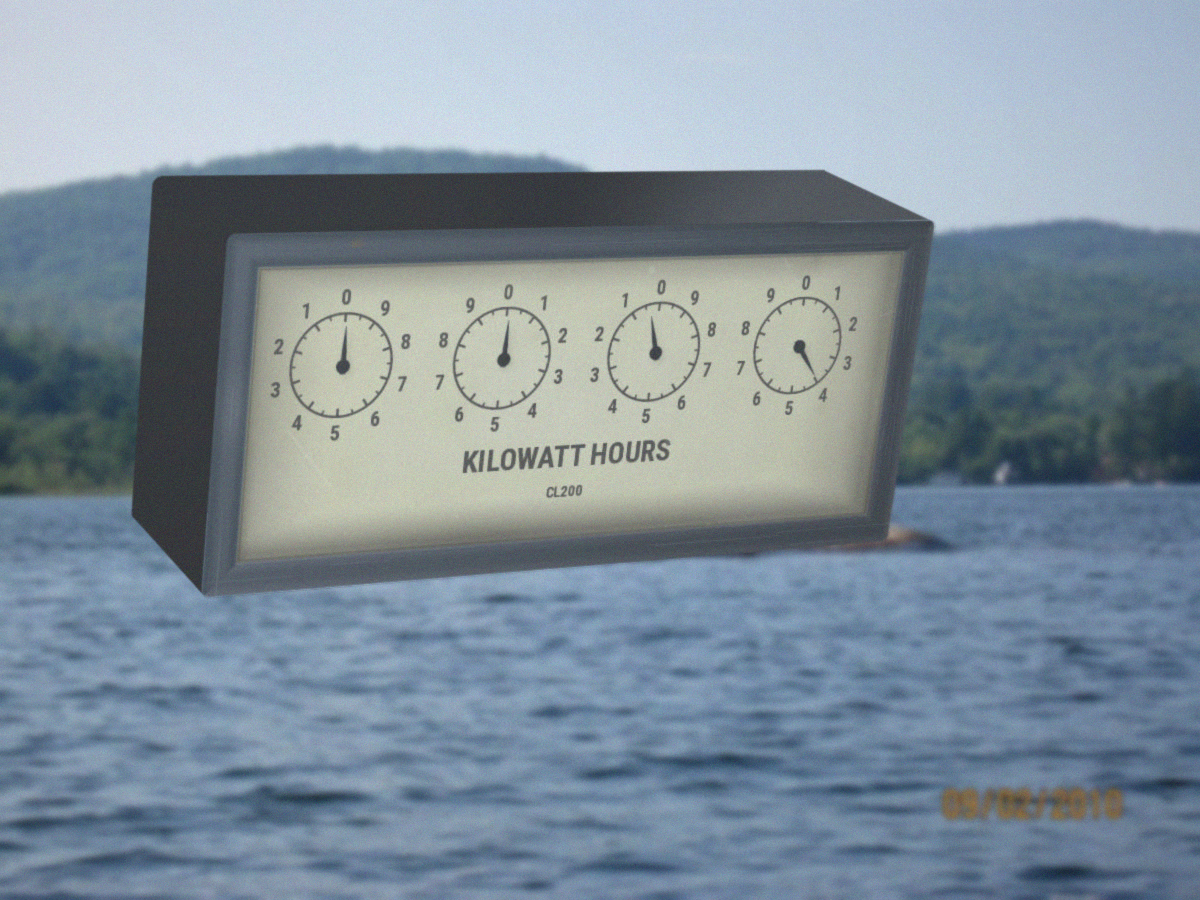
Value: 4,kWh
